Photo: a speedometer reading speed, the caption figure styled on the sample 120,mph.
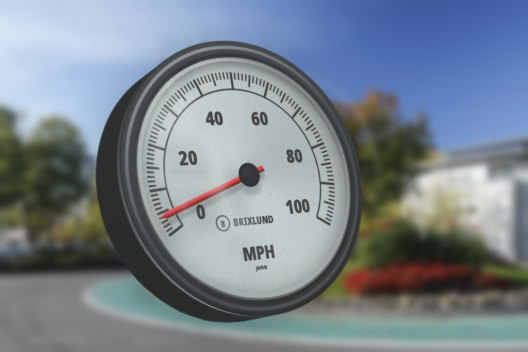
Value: 4,mph
